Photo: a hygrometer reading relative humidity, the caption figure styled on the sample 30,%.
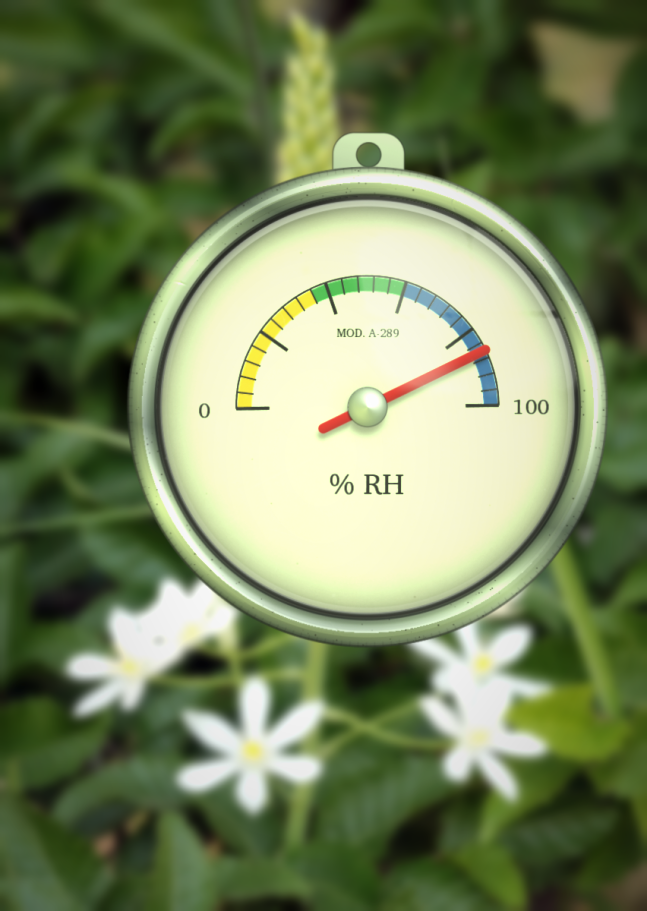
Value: 86,%
